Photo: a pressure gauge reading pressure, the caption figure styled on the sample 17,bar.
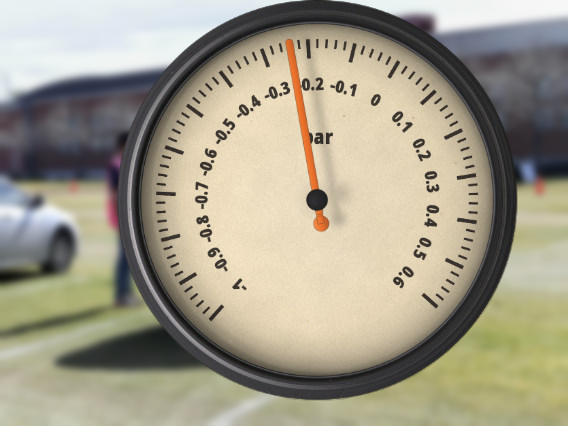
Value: -0.24,bar
